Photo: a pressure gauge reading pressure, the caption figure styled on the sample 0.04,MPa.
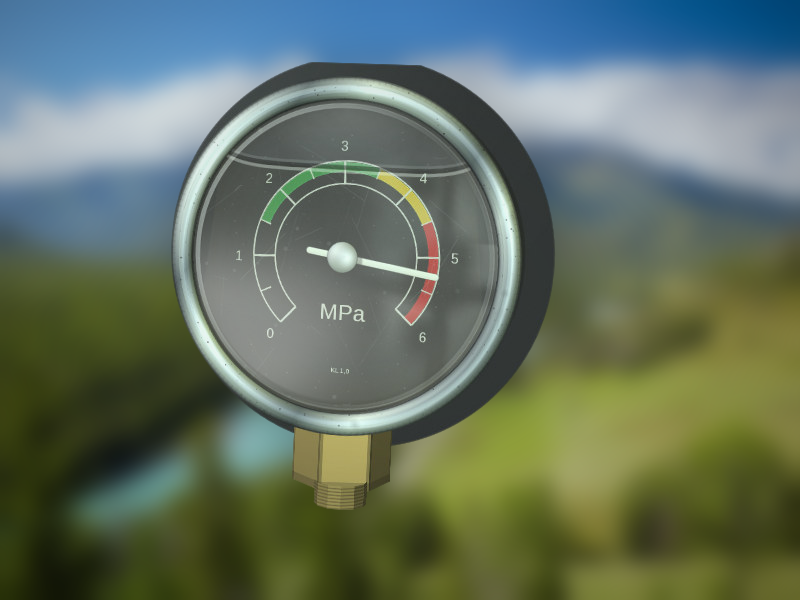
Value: 5.25,MPa
